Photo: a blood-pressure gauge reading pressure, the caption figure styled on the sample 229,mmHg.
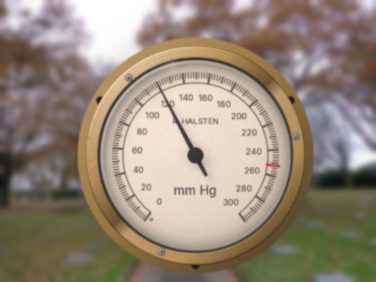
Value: 120,mmHg
